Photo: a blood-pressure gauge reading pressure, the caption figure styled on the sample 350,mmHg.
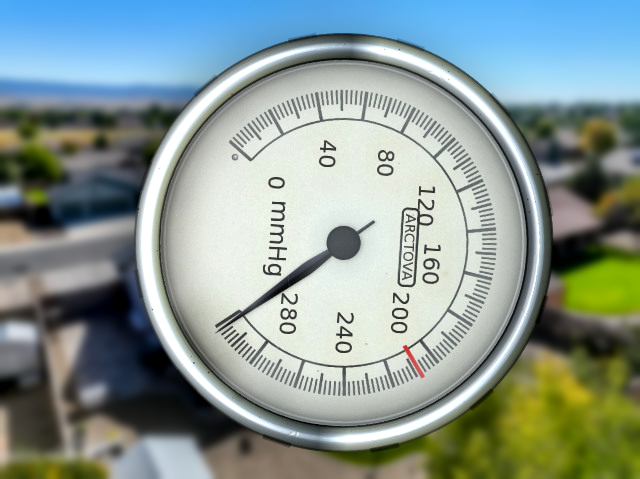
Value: 298,mmHg
